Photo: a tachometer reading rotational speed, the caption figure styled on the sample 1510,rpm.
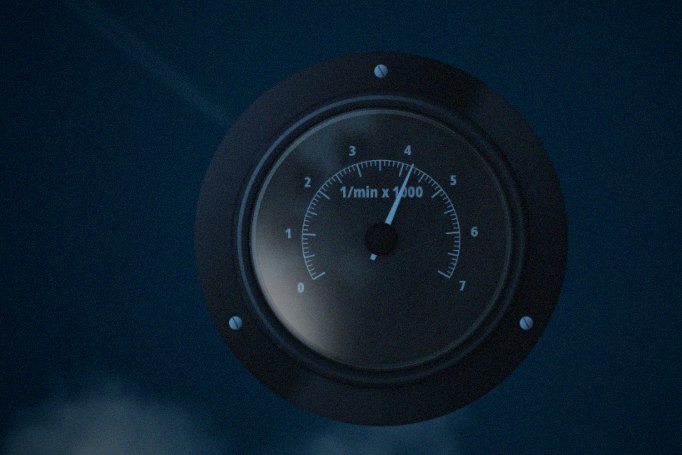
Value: 4200,rpm
